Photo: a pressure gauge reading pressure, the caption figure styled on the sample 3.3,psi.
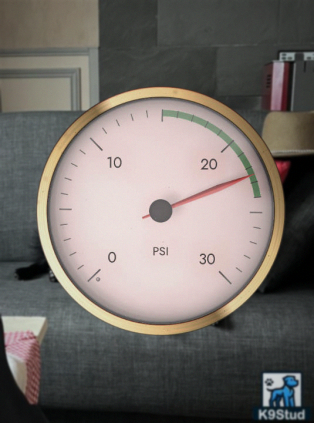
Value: 22.5,psi
